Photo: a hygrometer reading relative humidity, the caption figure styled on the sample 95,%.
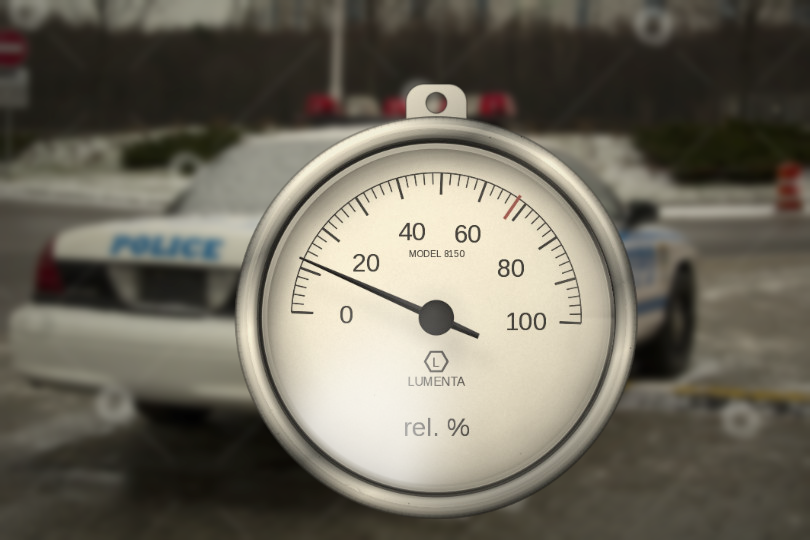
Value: 12,%
